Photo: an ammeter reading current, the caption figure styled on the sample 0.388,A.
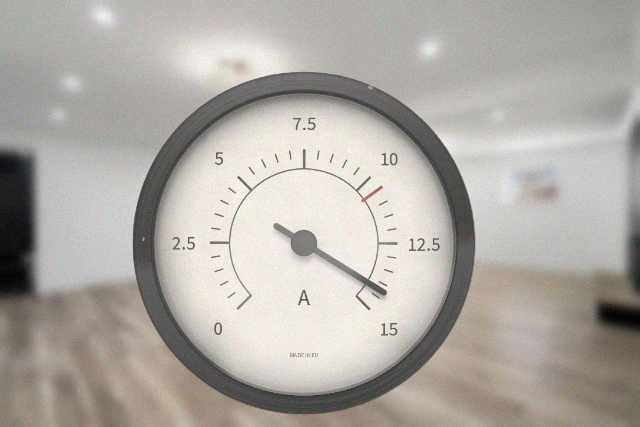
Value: 14.25,A
